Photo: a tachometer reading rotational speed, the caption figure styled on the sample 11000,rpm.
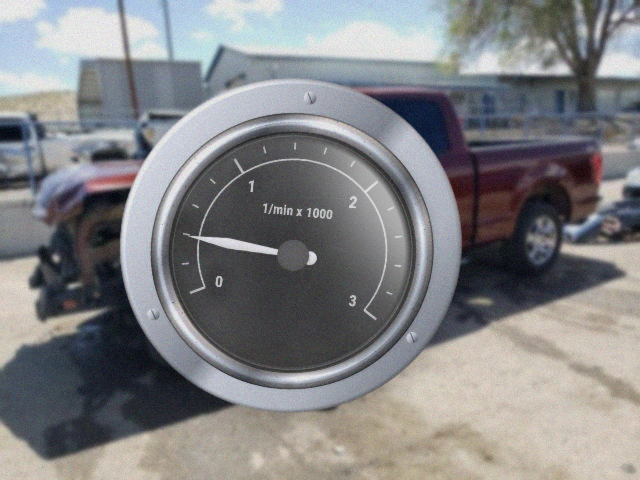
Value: 400,rpm
